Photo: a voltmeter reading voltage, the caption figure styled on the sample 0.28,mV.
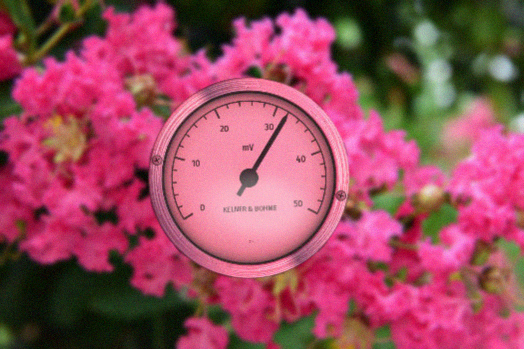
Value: 32,mV
